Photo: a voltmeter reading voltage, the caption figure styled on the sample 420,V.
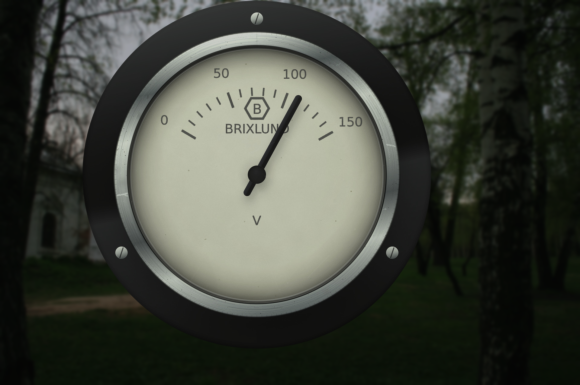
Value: 110,V
